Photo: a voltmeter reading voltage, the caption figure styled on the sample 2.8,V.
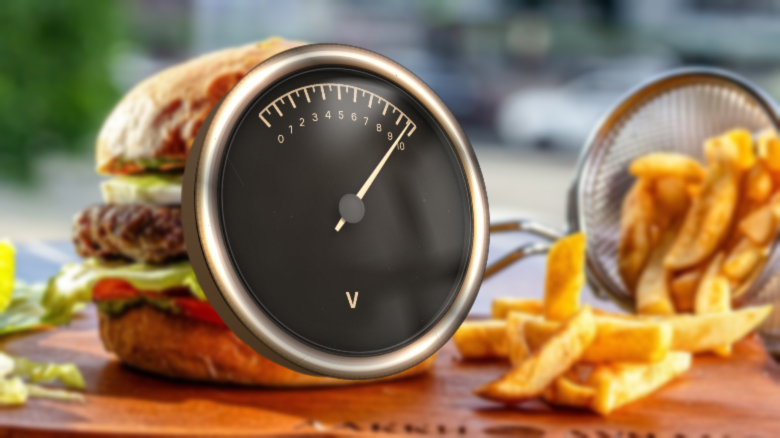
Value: 9.5,V
